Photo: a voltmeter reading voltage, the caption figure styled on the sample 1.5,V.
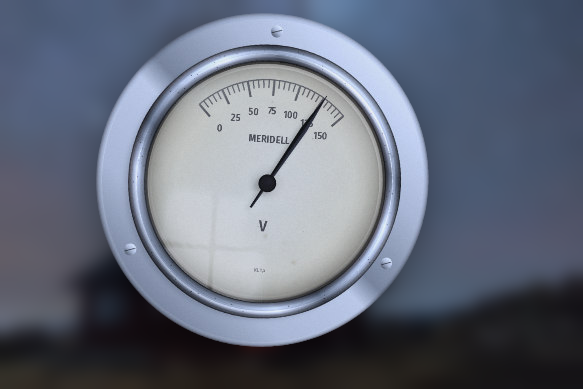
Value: 125,V
